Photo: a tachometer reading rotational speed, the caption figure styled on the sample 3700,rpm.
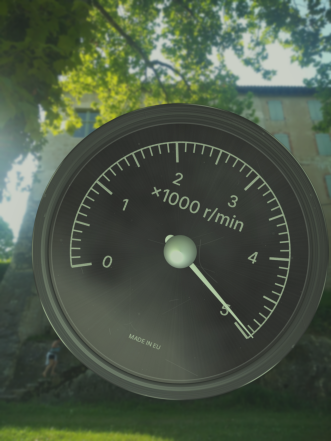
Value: 4950,rpm
